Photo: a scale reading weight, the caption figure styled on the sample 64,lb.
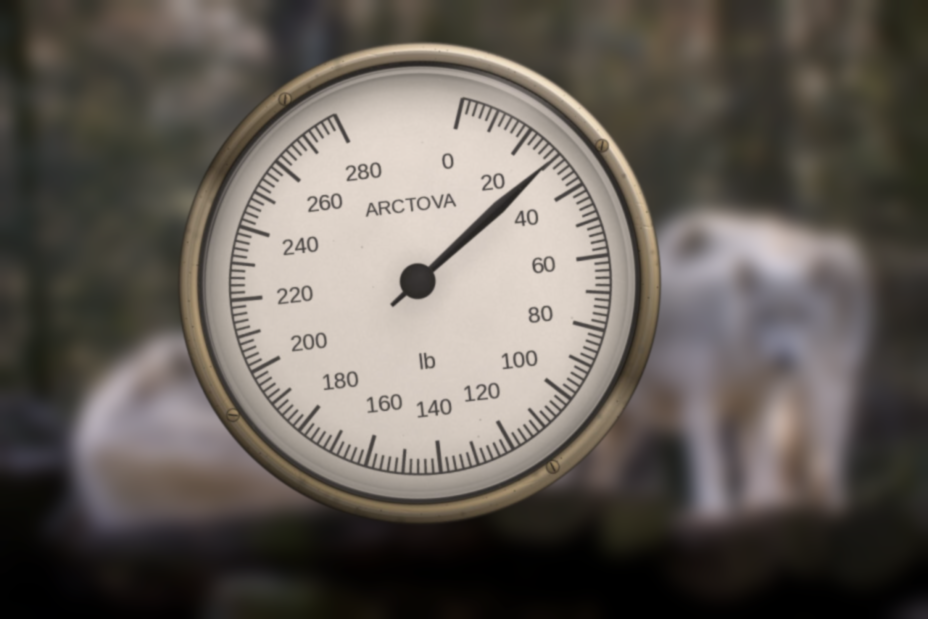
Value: 30,lb
